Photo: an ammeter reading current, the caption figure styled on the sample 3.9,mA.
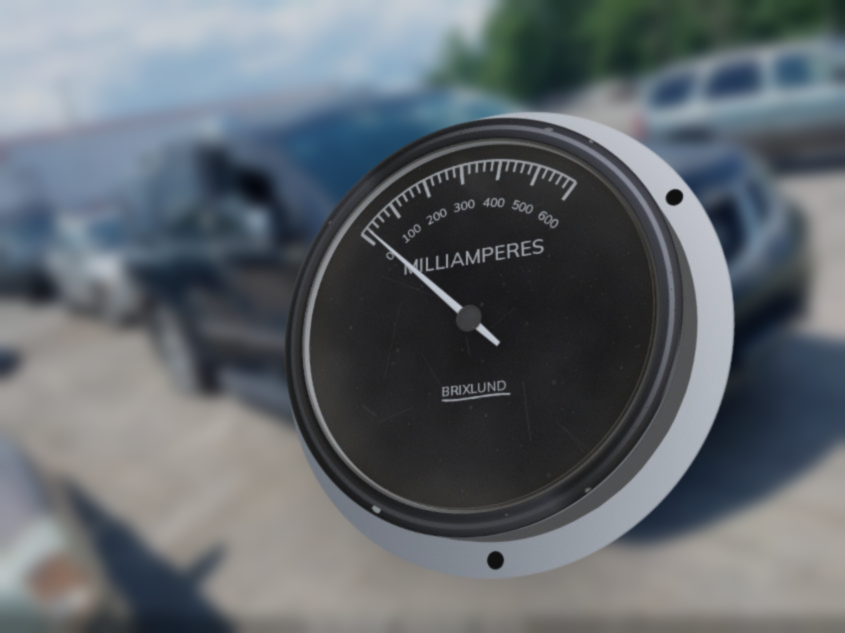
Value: 20,mA
